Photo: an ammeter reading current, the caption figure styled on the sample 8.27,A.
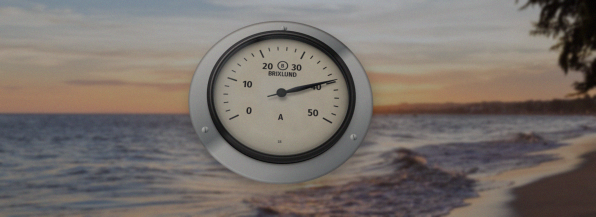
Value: 40,A
